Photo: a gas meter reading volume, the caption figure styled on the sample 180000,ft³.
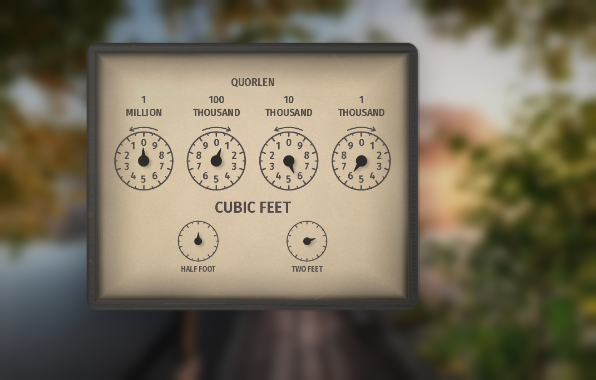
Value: 5600,ft³
